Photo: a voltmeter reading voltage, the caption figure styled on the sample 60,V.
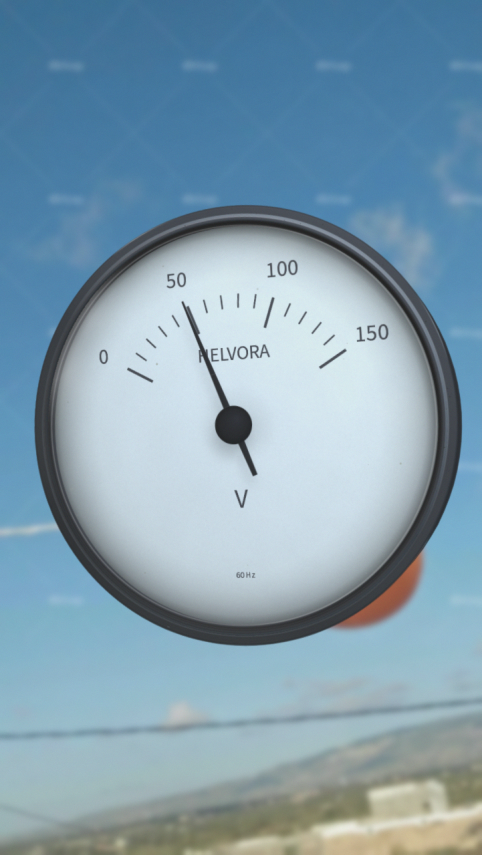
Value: 50,V
